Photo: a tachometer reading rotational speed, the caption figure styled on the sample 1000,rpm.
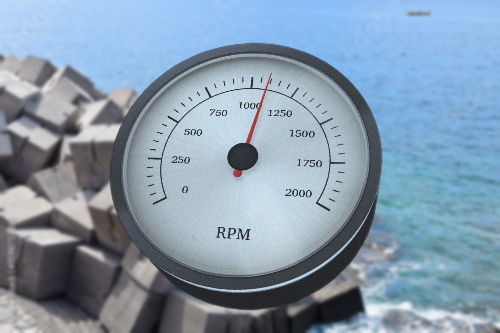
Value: 1100,rpm
